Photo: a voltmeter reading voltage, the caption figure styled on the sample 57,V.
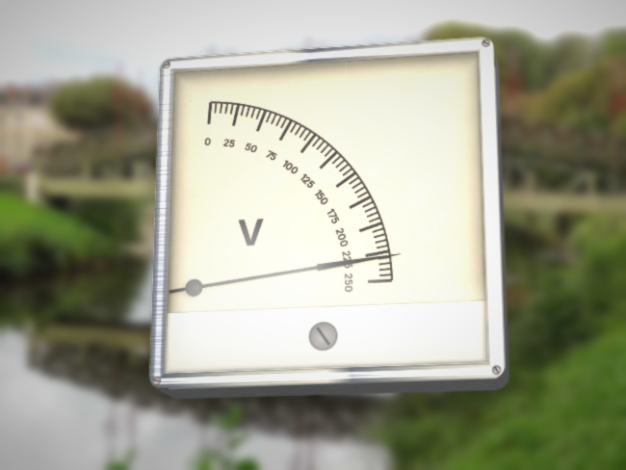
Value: 230,V
